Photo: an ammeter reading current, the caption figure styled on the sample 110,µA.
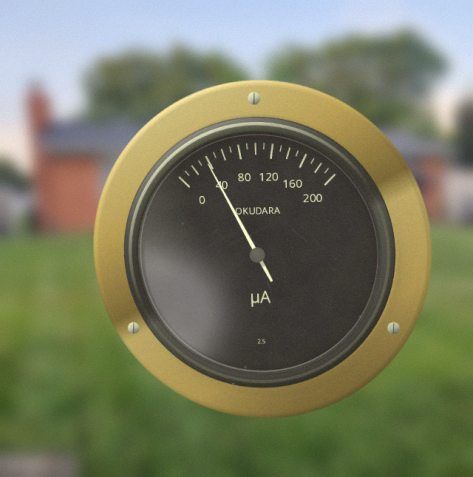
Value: 40,µA
